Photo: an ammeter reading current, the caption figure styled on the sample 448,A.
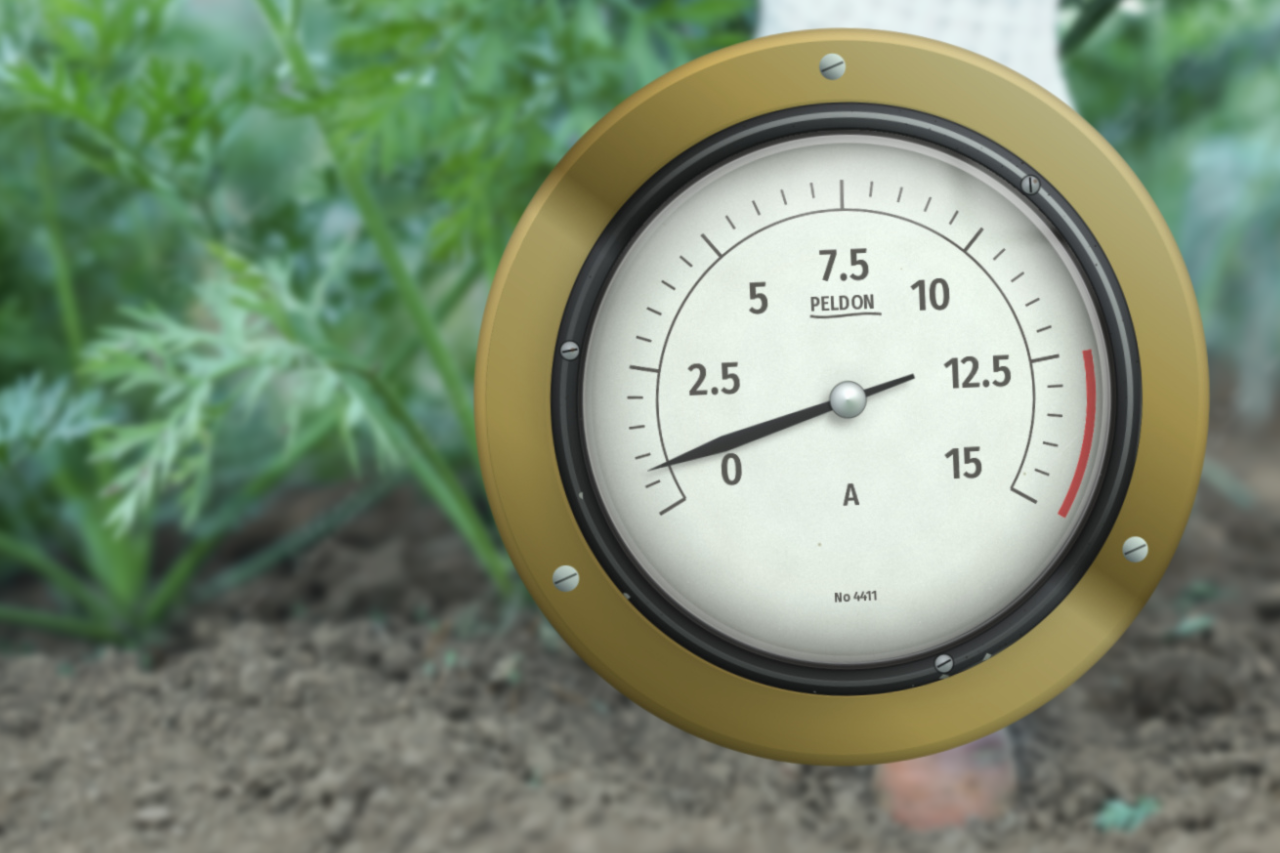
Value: 0.75,A
